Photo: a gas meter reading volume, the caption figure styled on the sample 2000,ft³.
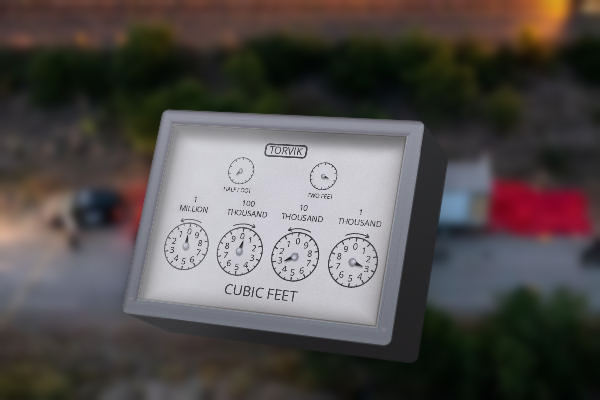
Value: 3300,ft³
